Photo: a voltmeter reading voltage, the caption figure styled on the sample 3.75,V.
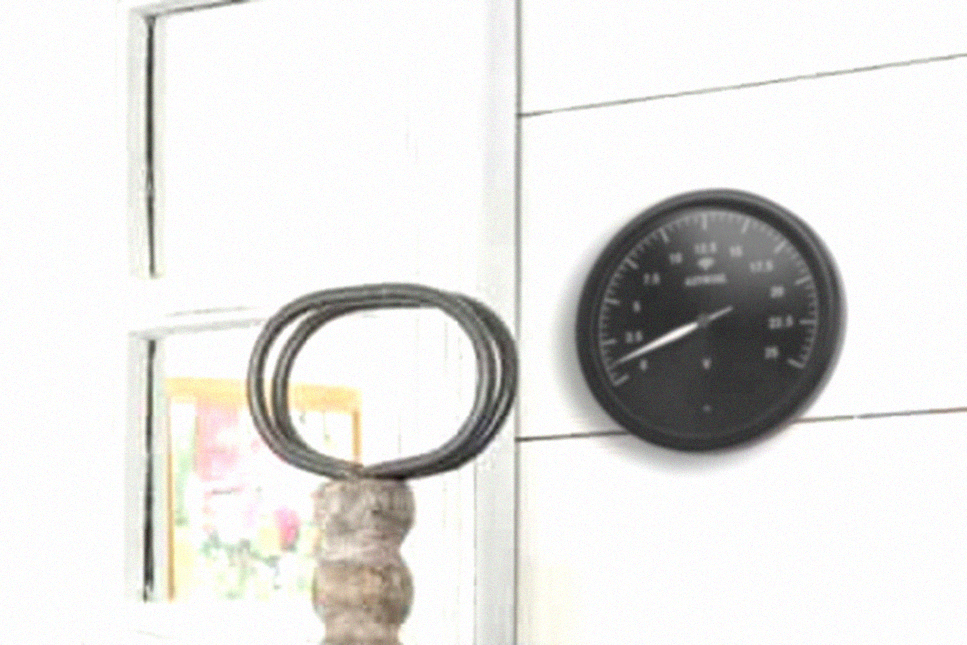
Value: 1,V
